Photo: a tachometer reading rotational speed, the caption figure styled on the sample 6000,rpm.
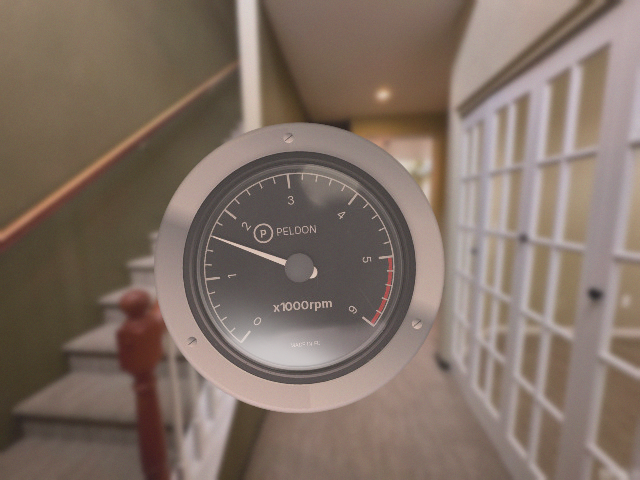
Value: 1600,rpm
